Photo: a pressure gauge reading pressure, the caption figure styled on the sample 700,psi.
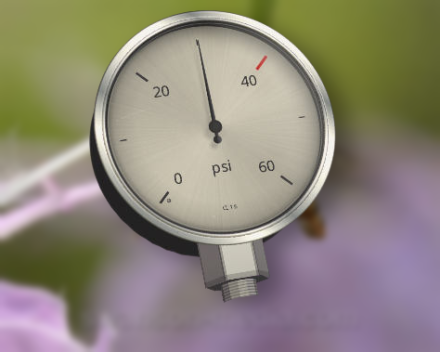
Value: 30,psi
